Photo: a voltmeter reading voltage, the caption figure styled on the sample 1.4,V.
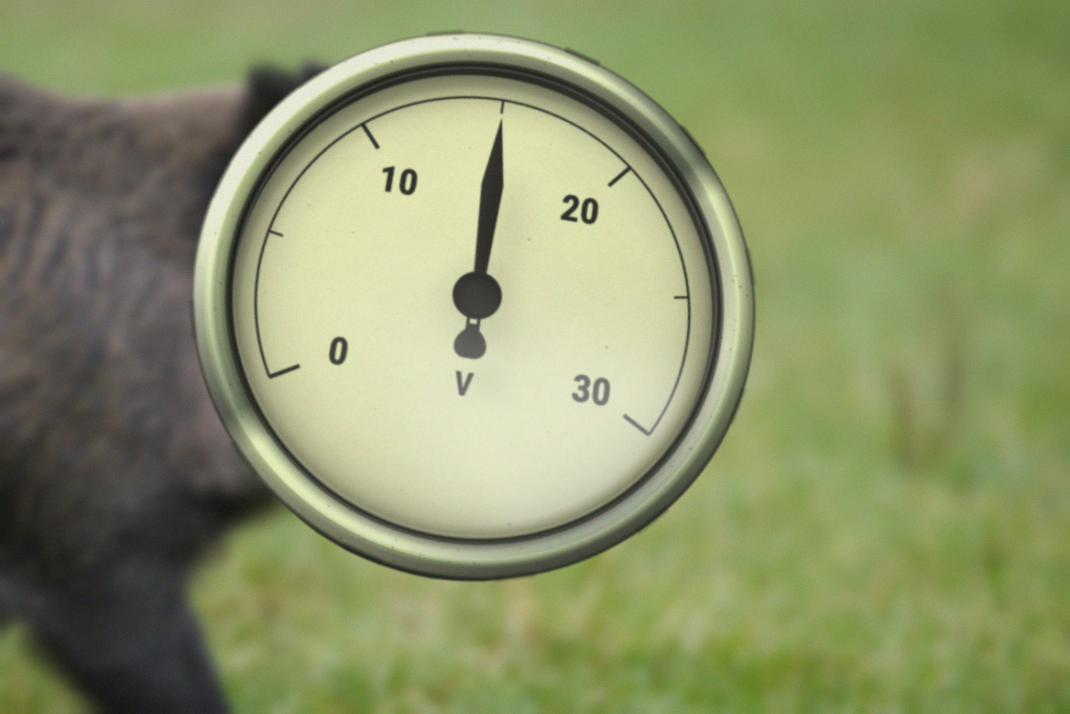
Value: 15,V
